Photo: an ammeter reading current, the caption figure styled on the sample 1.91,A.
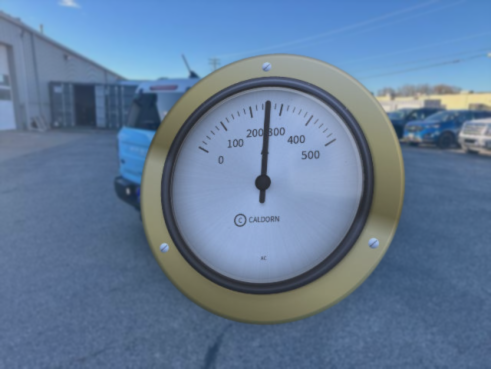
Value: 260,A
